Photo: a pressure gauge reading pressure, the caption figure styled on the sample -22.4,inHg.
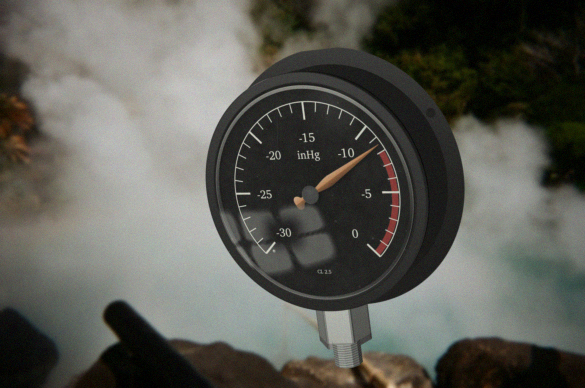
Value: -8.5,inHg
